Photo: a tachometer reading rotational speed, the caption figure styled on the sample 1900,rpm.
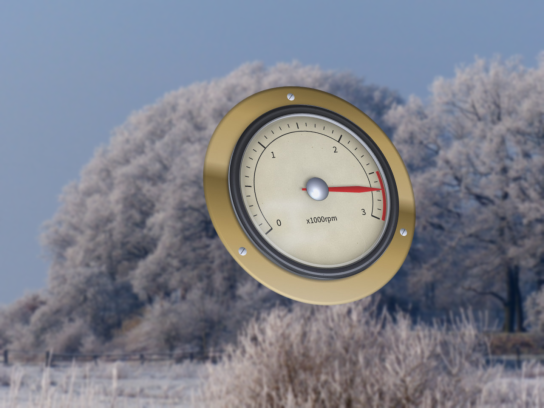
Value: 2700,rpm
